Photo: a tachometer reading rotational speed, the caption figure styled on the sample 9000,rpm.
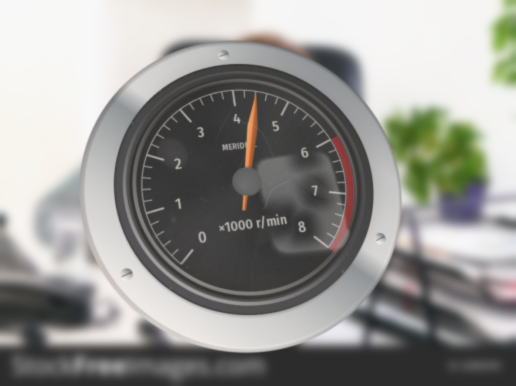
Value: 4400,rpm
